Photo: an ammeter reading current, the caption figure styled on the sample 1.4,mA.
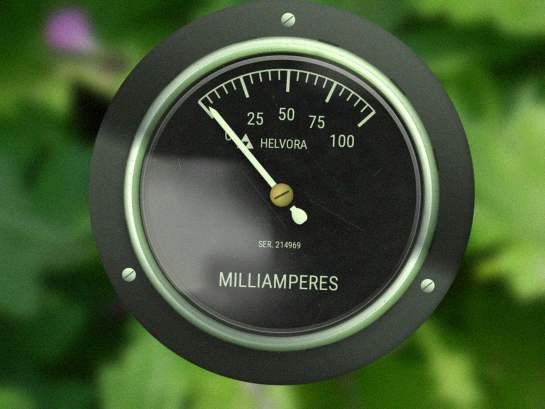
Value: 2.5,mA
